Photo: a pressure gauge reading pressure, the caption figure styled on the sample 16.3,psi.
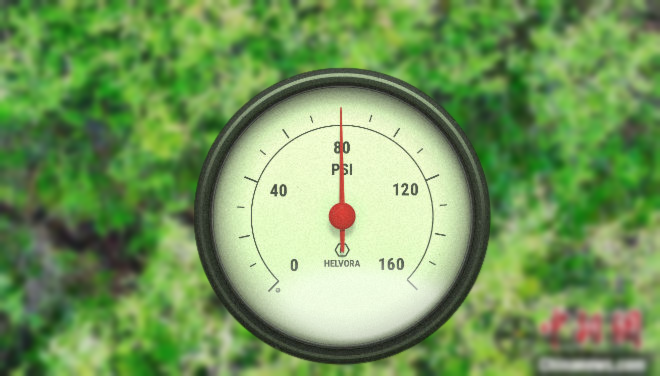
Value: 80,psi
